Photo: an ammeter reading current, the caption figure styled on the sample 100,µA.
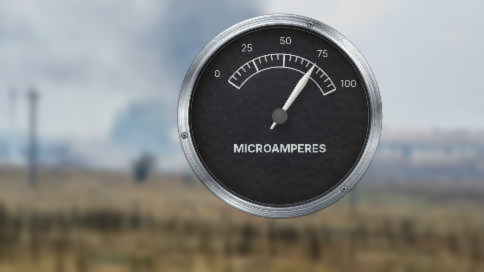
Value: 75,µA
